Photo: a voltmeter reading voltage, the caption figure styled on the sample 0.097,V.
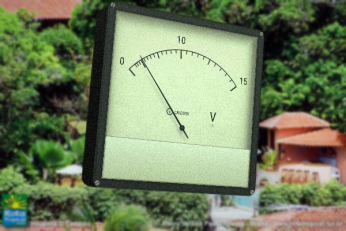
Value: 5,V
